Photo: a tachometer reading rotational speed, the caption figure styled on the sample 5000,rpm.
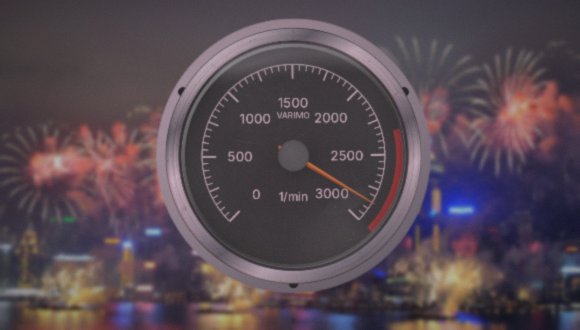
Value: 2850,rpm
